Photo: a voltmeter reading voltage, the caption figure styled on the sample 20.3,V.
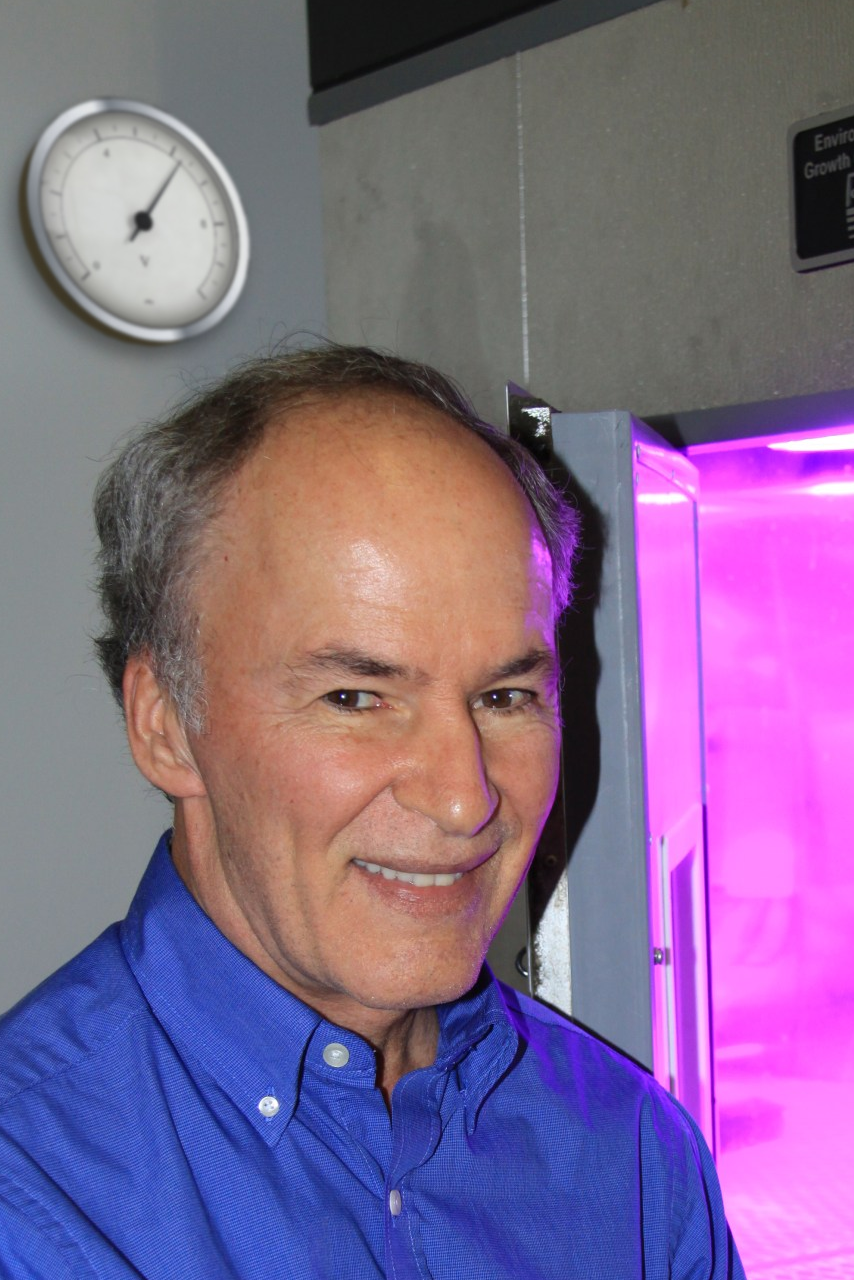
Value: 6.25,V
